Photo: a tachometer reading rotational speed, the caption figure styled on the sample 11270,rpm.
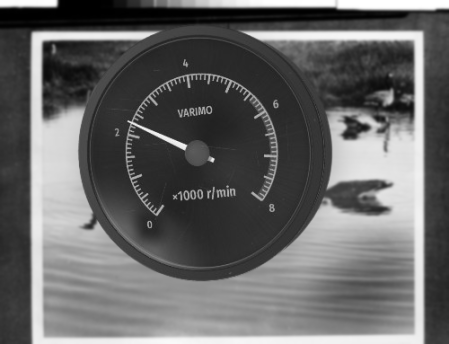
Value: 2300,rpm
